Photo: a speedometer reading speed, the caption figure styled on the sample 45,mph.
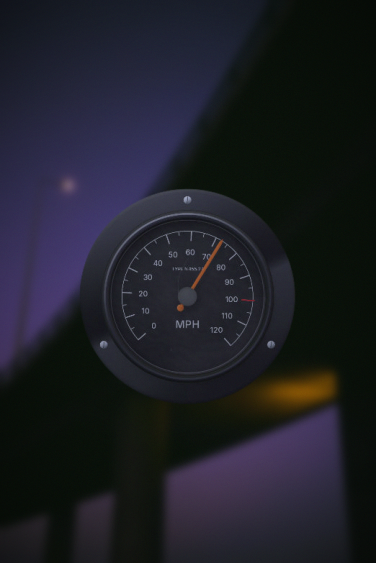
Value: 72.5,mph
